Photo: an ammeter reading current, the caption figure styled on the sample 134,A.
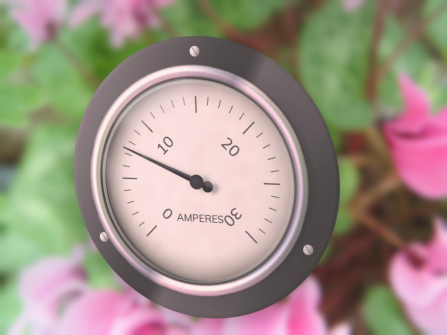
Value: 7.5,A
